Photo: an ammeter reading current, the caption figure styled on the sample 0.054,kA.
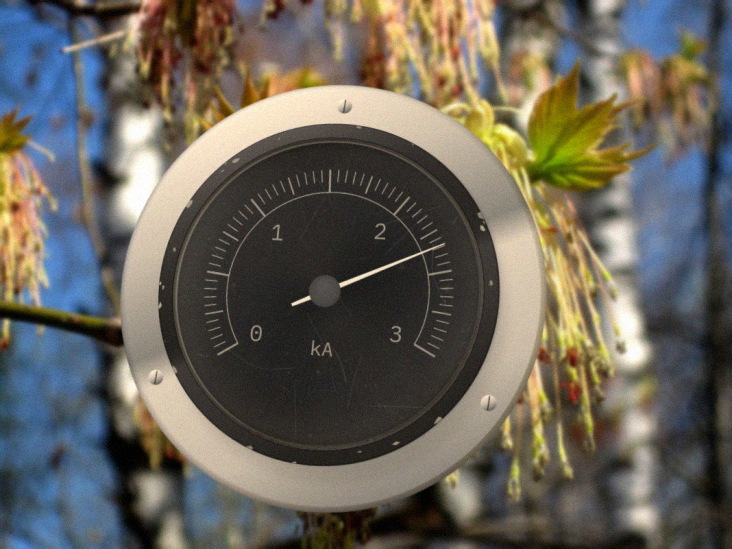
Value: 2.35,kA
